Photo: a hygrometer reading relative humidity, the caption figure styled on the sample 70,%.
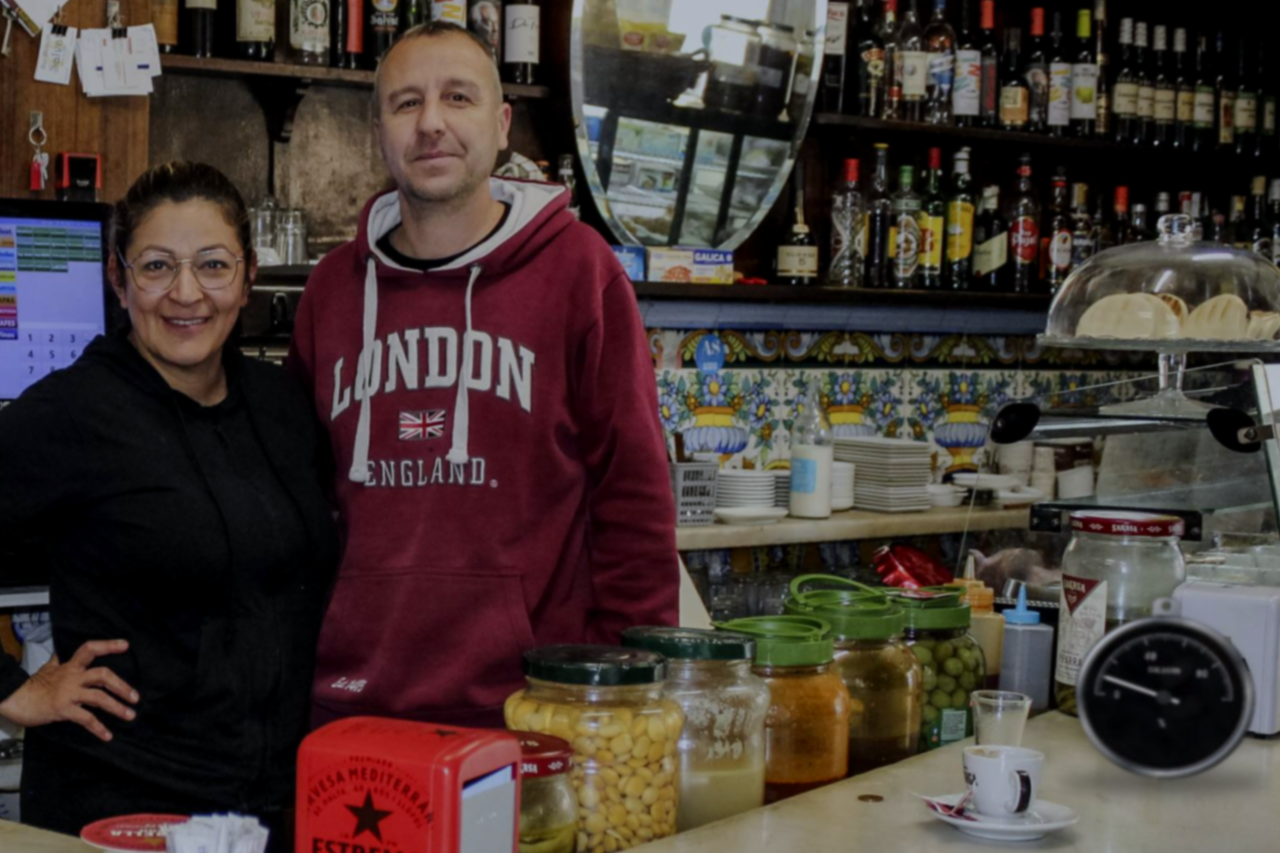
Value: 10,%
